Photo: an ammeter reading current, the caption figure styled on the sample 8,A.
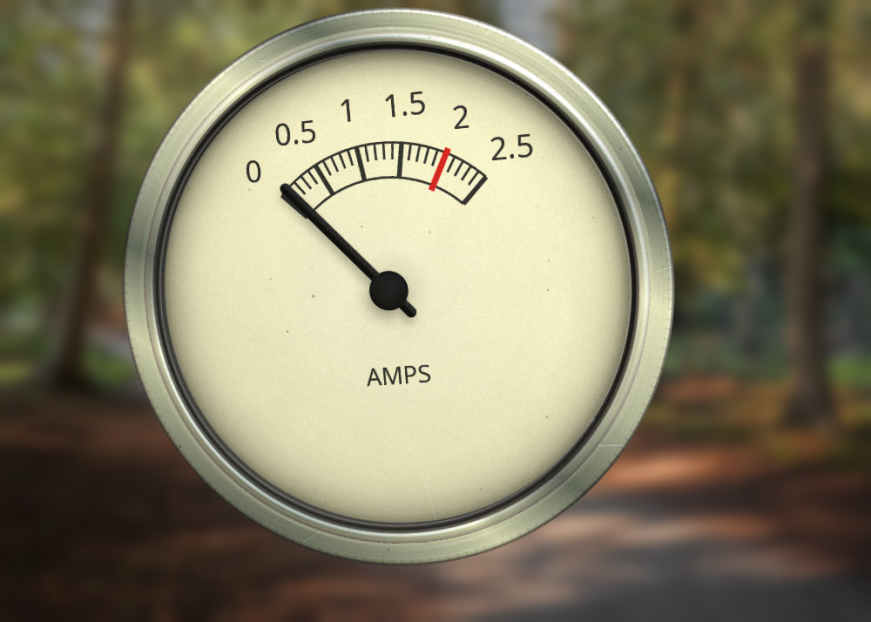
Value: 0.1,A
